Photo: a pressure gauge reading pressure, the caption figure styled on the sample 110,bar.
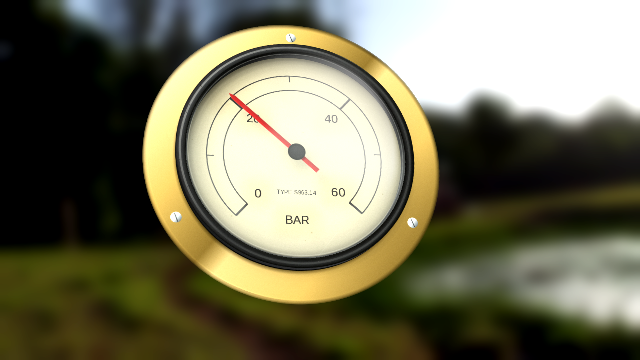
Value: 20,bar
